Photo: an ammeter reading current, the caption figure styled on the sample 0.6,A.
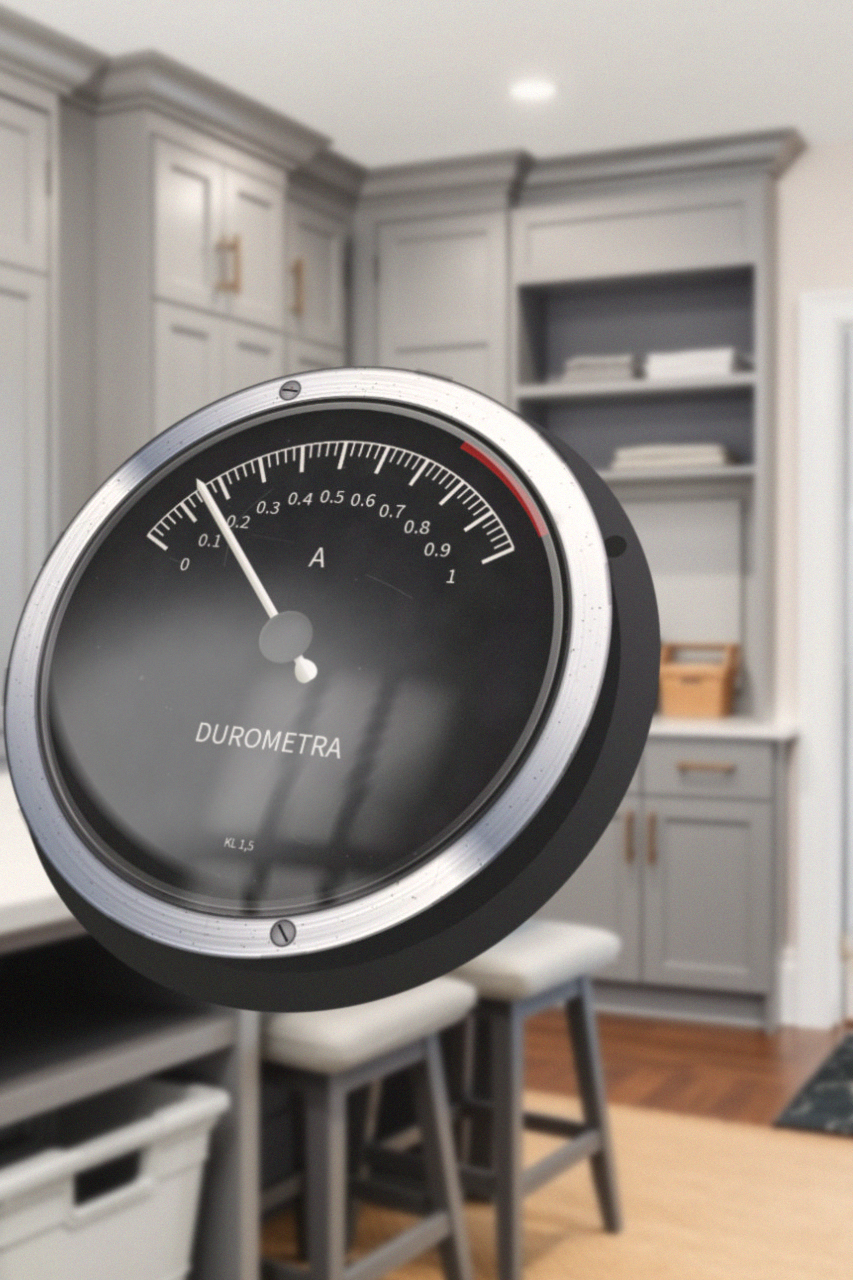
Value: 0.16,A
